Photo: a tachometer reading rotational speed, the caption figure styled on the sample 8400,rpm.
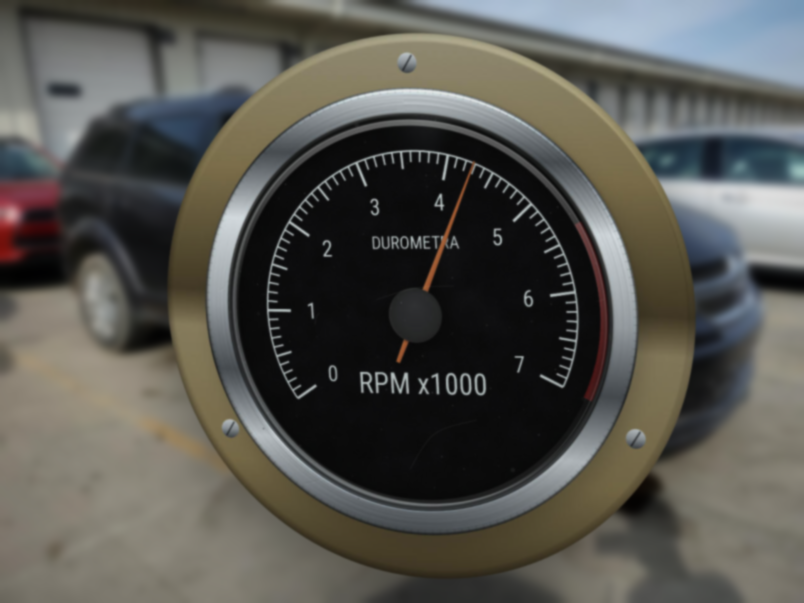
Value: 4300,rpm
